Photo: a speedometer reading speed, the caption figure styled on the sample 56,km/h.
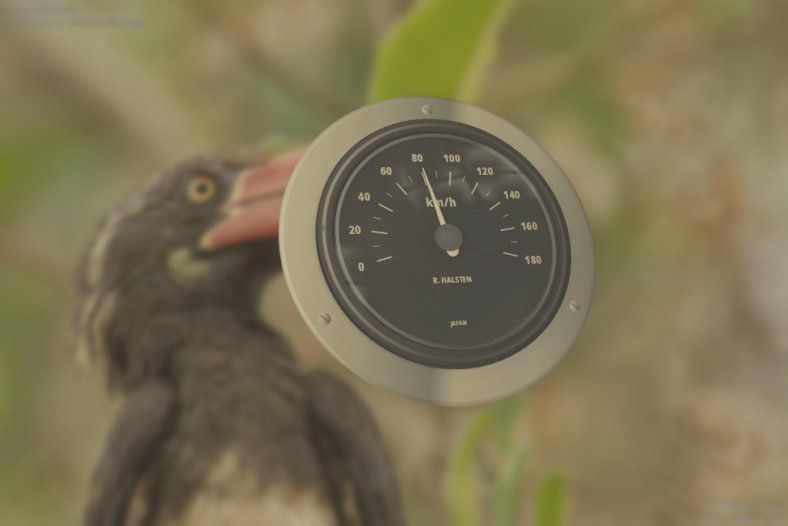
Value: 80,km/h
